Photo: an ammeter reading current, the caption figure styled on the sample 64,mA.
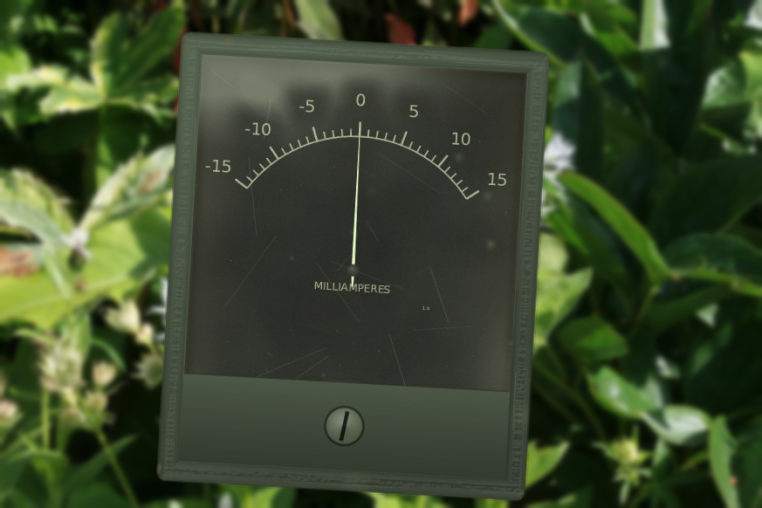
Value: 0,mA
